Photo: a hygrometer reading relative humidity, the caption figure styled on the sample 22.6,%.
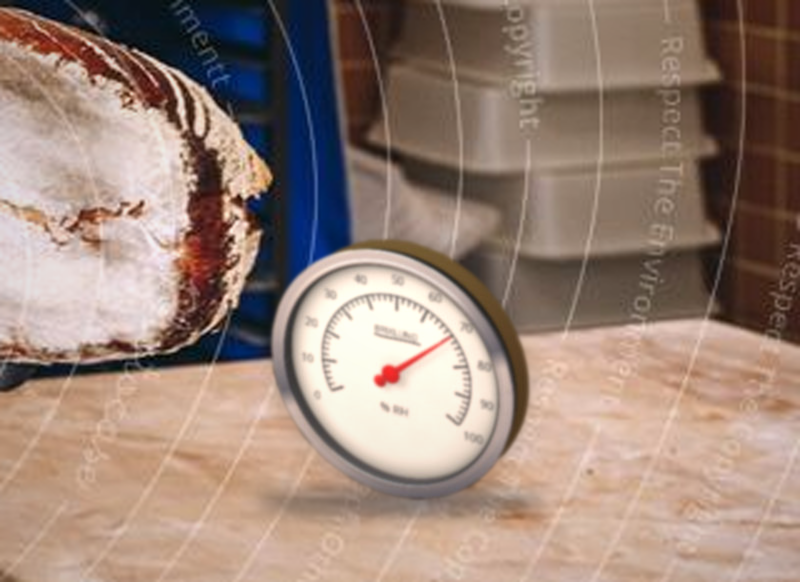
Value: 70,%
